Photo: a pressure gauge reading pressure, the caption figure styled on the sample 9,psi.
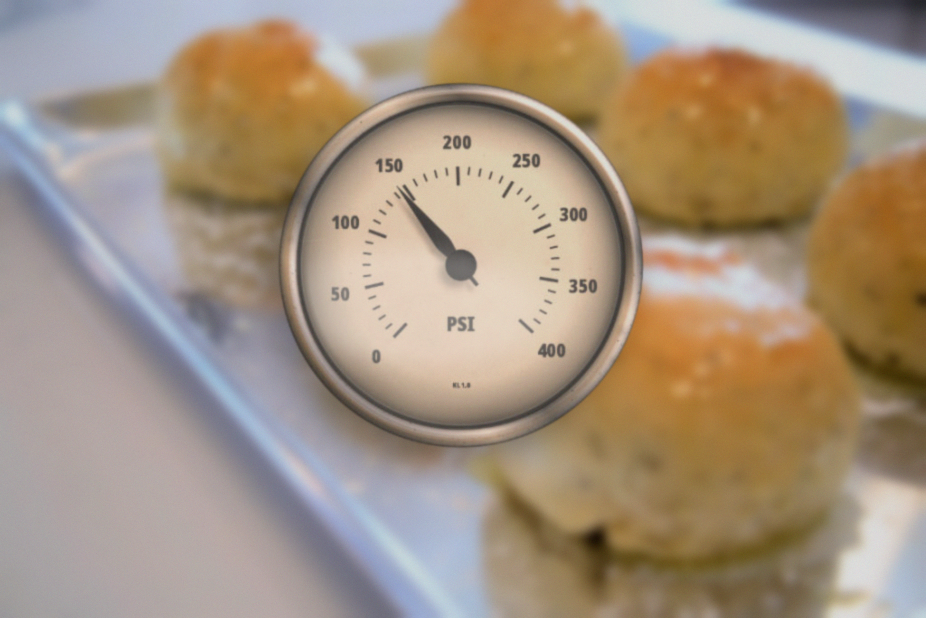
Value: 145,psi
